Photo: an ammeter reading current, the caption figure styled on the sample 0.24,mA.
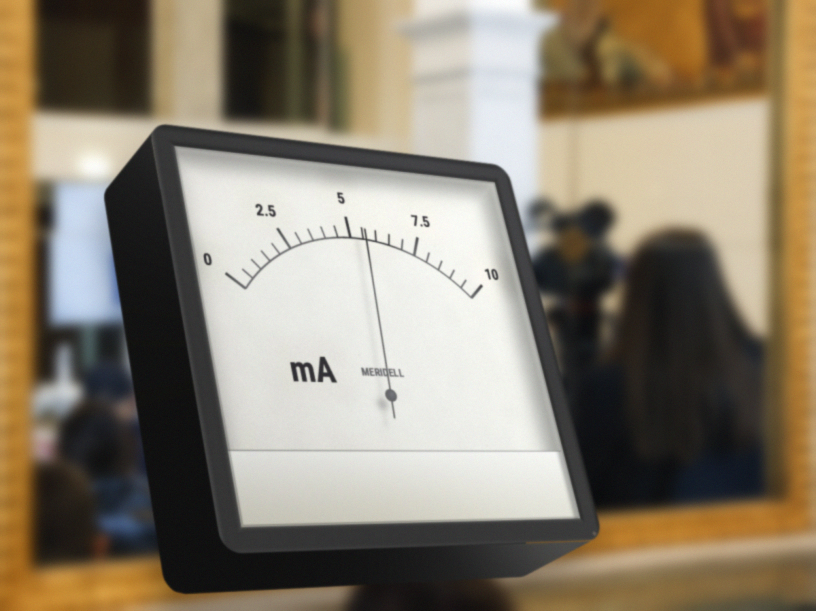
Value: 5.5,mA
